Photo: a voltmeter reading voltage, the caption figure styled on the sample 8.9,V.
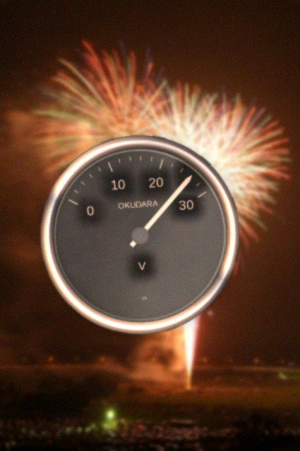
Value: 26,V
